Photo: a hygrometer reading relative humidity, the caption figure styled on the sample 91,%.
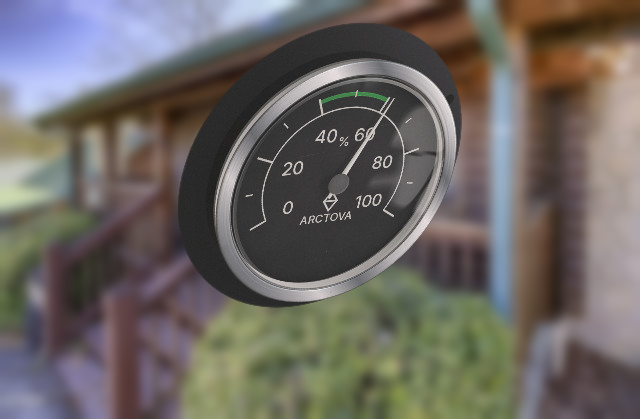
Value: 60,%
